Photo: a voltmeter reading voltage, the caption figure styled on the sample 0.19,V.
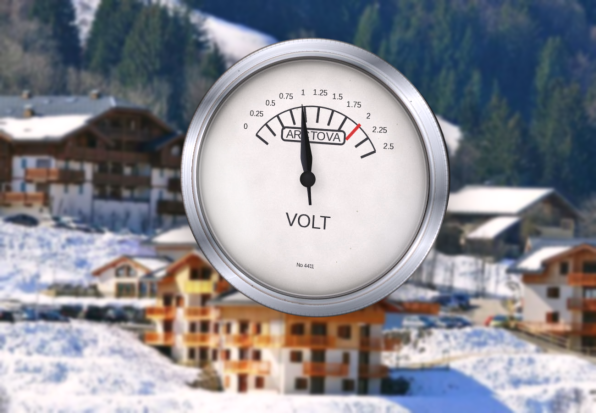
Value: 1,V
